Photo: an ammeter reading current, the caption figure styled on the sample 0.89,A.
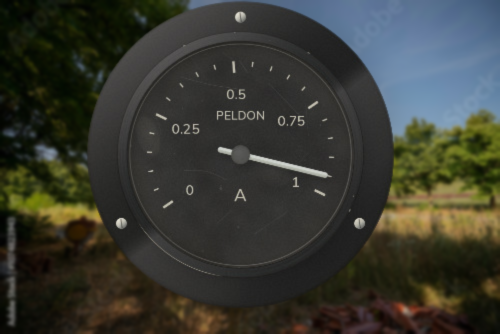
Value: 0.95,A
